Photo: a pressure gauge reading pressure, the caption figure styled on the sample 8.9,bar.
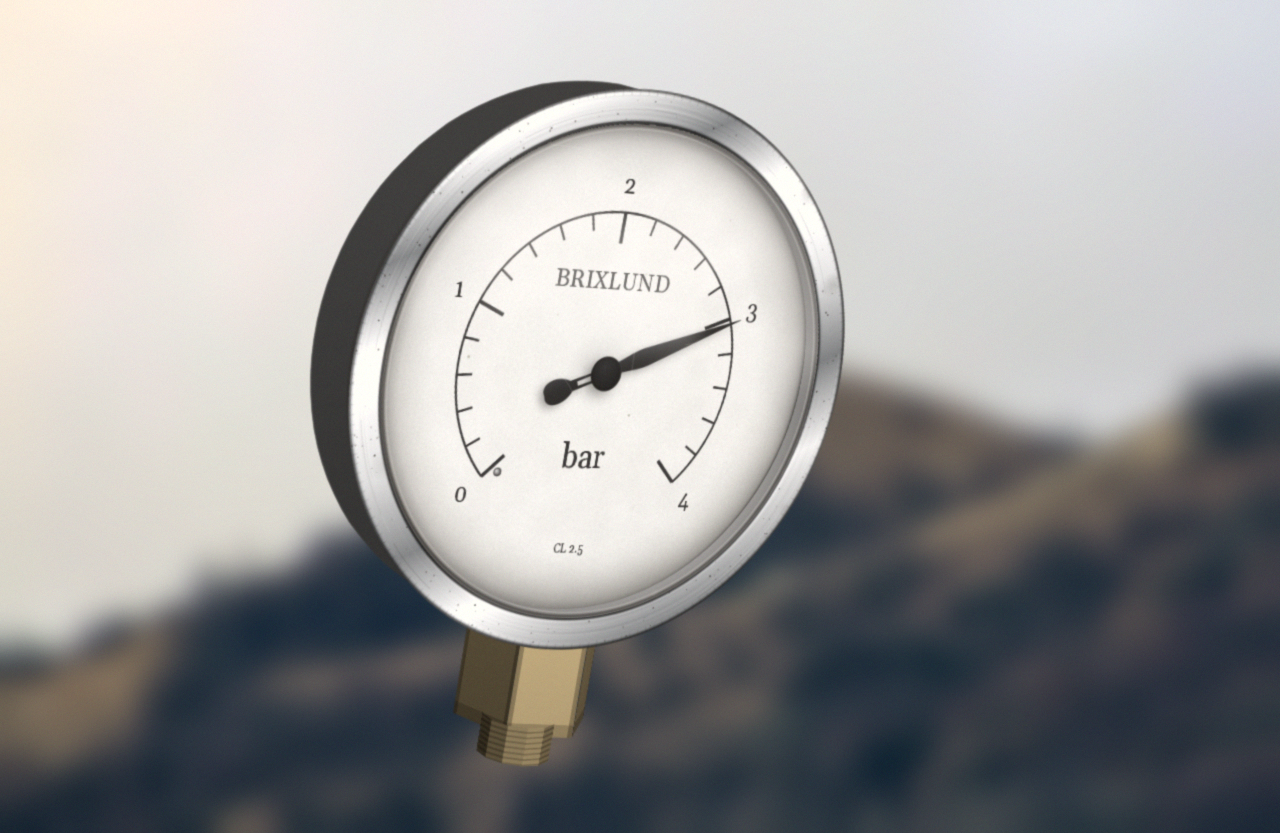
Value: 3,bar
